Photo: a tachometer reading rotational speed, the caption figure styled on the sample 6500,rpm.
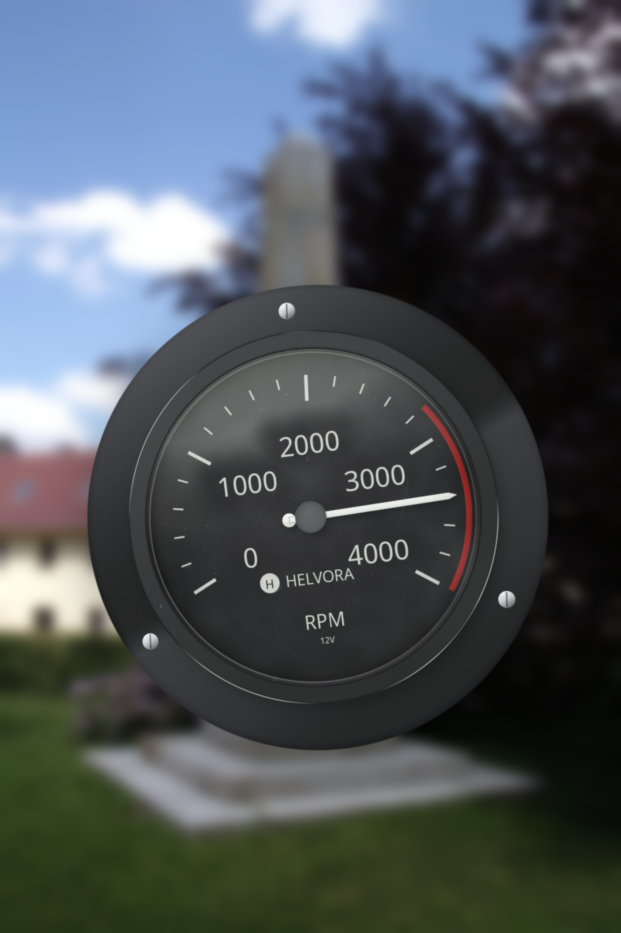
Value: 3400,rpm
